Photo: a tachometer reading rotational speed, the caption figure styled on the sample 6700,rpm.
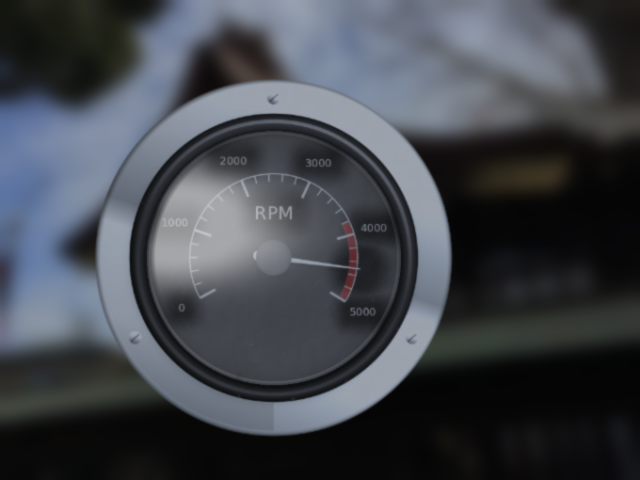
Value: 4500,rpm
